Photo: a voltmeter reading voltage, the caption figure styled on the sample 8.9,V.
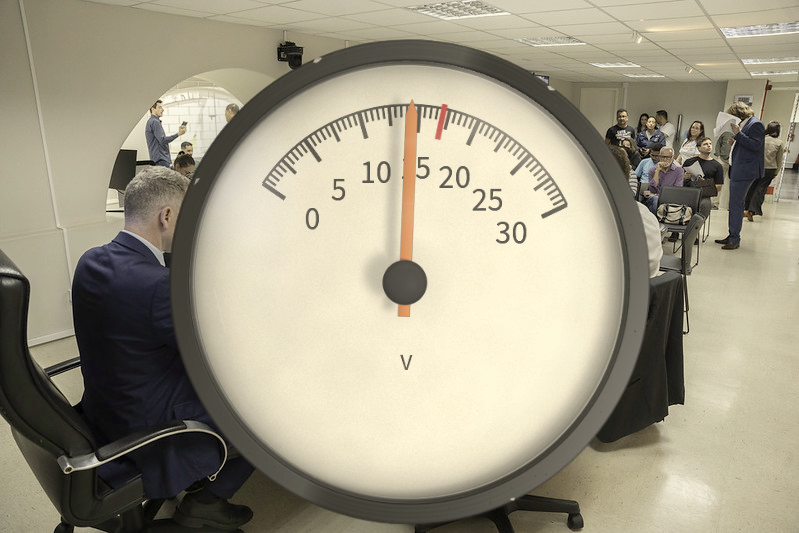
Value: 14.5,V
